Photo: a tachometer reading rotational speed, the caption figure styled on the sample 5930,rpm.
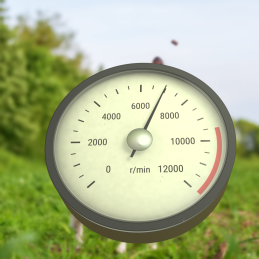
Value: 7000,rpm
